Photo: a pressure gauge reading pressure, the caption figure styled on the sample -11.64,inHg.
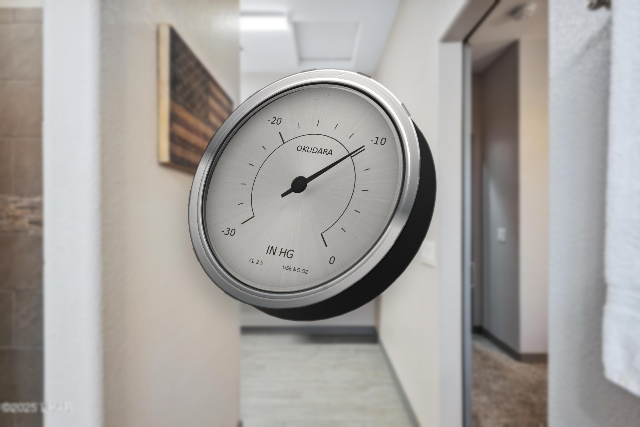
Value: -10,inHg
